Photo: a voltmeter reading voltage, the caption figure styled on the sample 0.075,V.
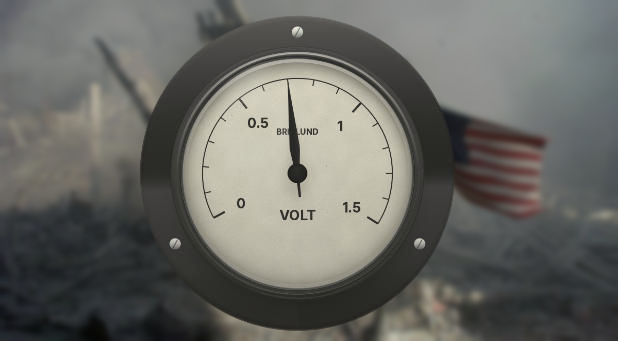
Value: 0.7,V
